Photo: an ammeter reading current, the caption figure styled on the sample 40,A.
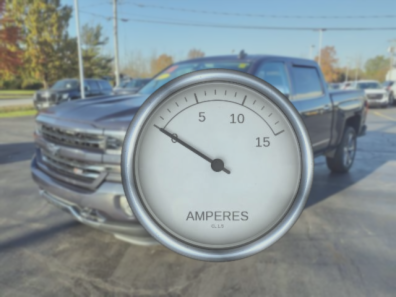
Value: 0,A
